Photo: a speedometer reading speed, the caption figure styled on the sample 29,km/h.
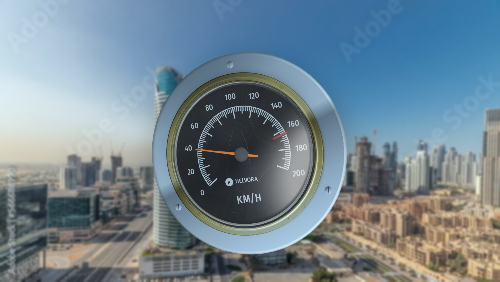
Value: 40,km/h
